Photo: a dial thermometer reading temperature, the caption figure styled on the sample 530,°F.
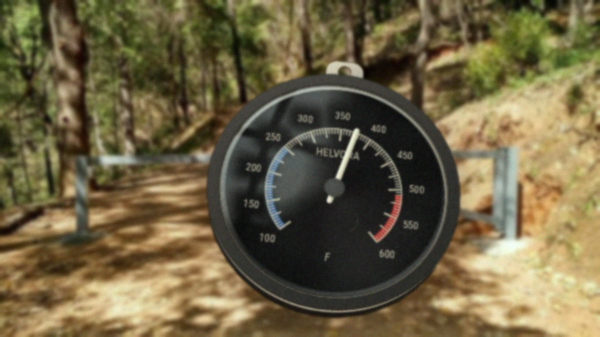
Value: 375,°F
